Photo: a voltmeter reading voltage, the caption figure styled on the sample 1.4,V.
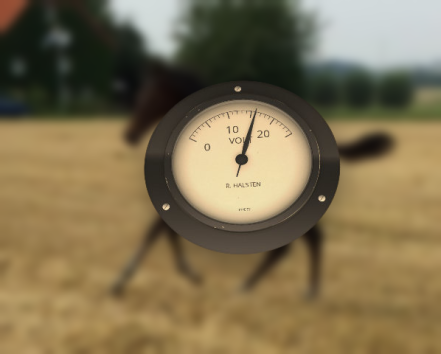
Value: 16,V
